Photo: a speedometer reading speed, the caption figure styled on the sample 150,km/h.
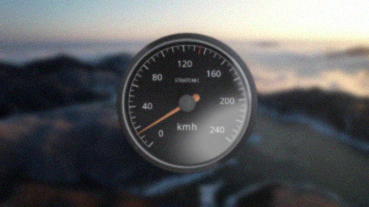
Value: 15,km/h
